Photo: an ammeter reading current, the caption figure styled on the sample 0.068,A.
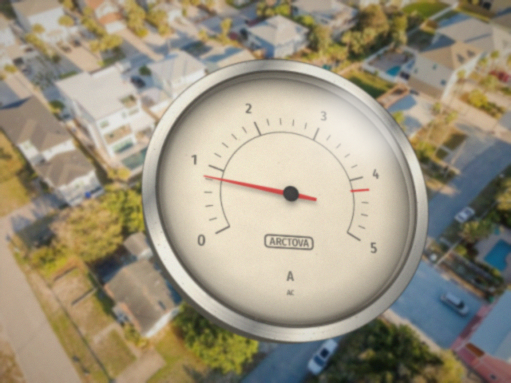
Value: 0.8,A
